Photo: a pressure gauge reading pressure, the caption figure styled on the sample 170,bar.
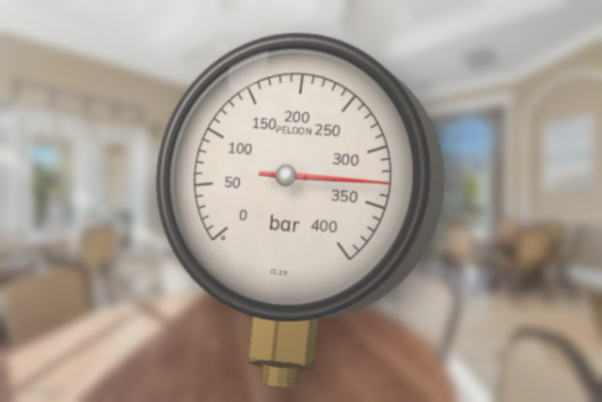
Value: 330,bar
